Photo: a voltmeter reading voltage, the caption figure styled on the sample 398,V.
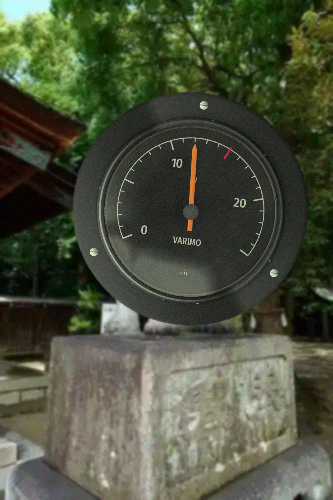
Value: 12,V
